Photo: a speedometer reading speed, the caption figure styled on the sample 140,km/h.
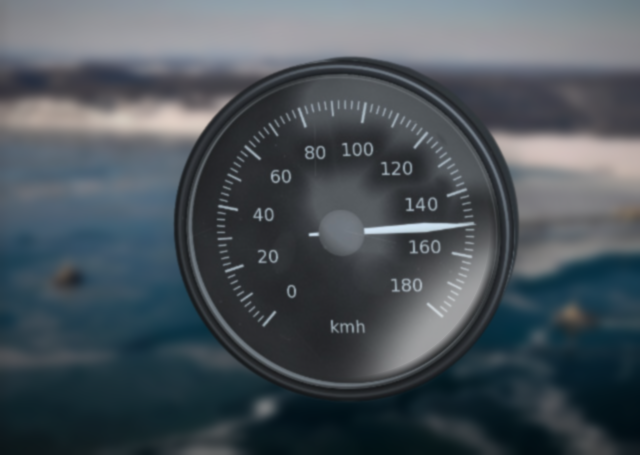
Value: 150,km/h
